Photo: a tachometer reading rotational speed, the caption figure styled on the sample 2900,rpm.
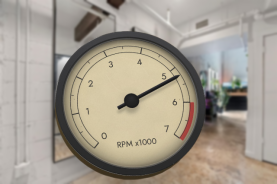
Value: 5250,rpm
